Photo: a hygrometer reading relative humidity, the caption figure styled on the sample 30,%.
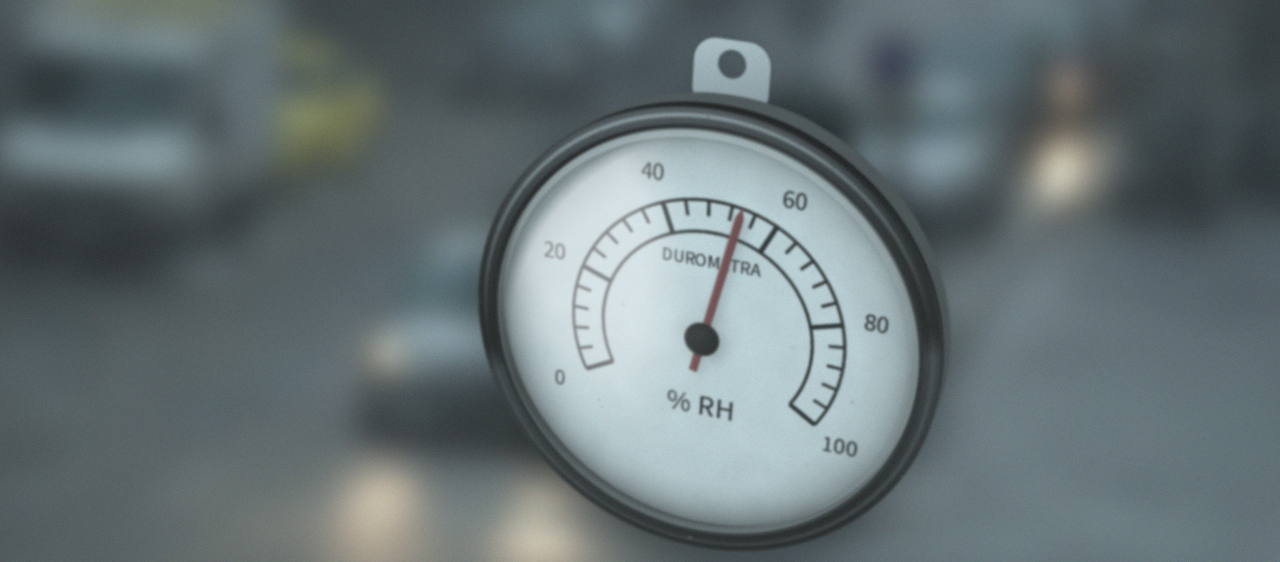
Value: 54,%
